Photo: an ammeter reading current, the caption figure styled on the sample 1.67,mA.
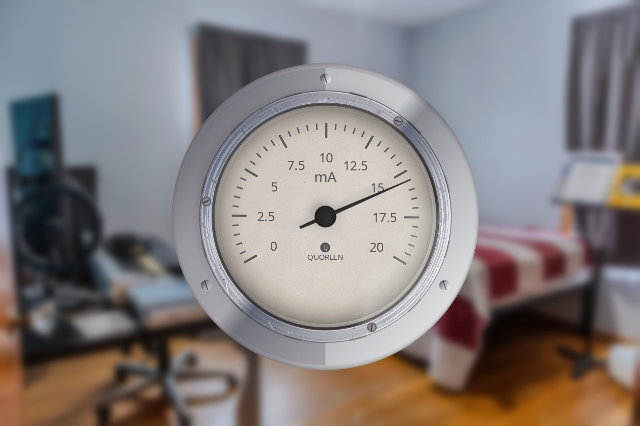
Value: 15.5,mA
